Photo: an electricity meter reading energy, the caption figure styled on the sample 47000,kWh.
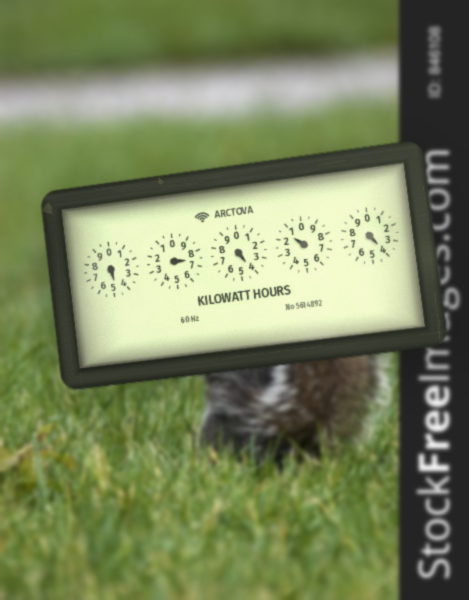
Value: 47414,kWh
